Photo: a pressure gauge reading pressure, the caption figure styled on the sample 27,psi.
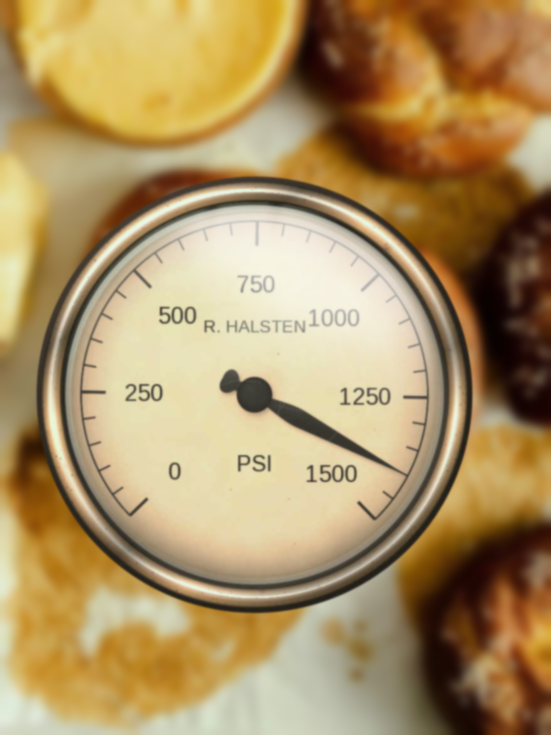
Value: 1400,psi
